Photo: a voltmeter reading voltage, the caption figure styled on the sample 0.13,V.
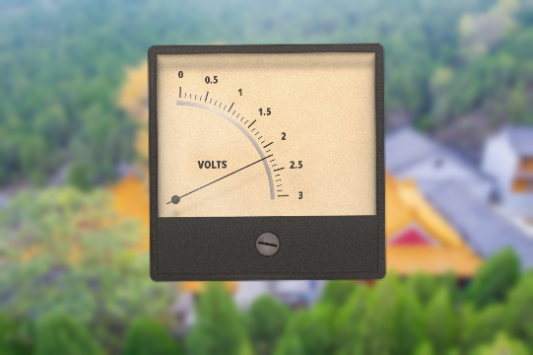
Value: 2.2,V
